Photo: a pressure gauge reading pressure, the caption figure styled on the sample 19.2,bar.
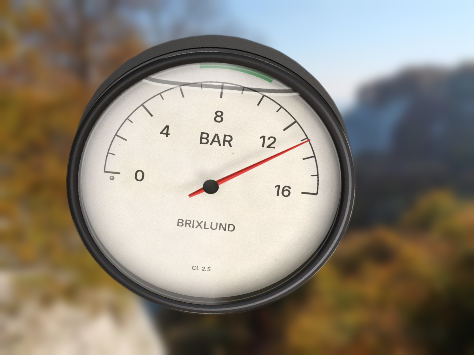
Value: 13,bar
